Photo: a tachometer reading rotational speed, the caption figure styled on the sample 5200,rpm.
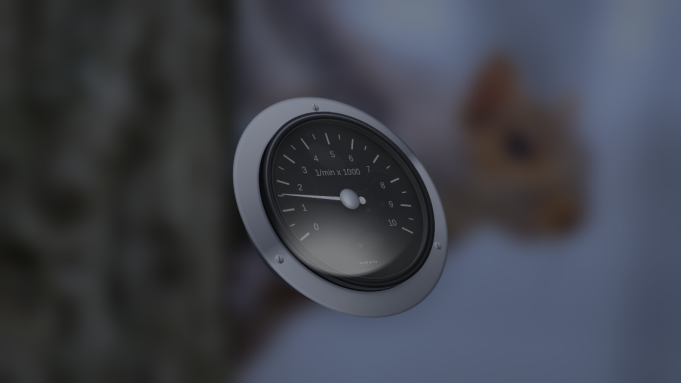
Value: 1500,rpm
